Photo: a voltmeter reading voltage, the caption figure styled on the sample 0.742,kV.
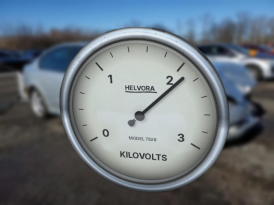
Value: 2.1,kV
